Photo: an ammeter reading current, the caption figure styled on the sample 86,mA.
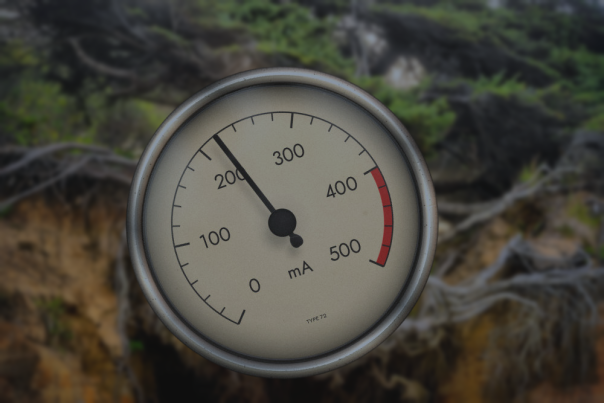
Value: 220,mA
